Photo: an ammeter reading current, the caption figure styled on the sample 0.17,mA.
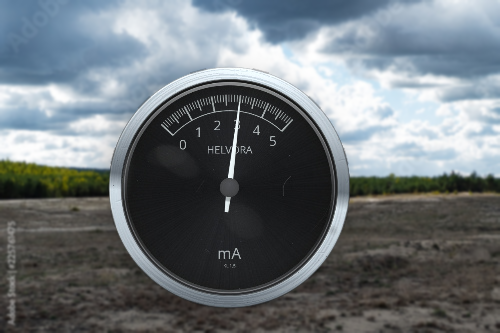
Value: 3,mA
